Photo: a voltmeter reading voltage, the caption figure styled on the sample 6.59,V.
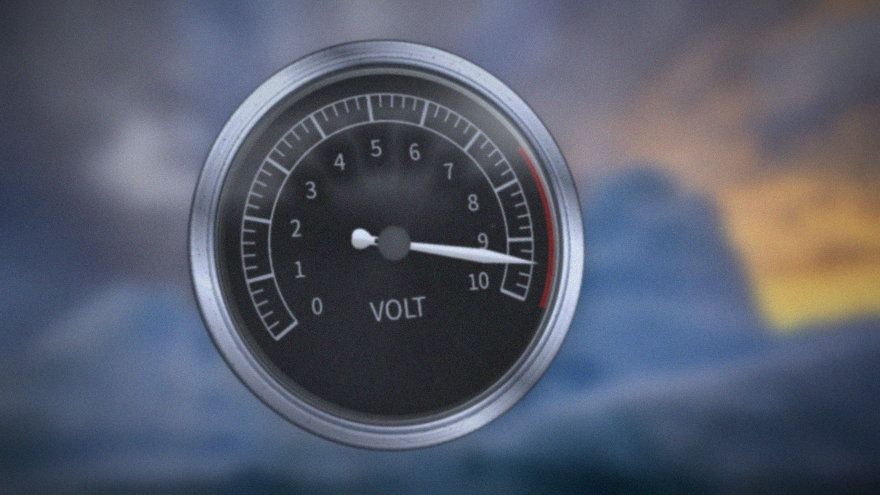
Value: 9.4,V
